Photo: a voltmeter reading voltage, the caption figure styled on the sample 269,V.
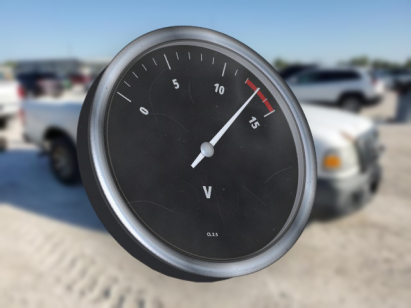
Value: 13,V
